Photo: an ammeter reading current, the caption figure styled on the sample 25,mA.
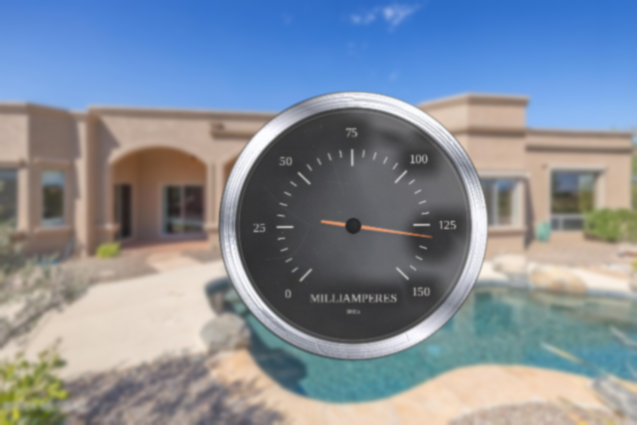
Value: 130,mA
